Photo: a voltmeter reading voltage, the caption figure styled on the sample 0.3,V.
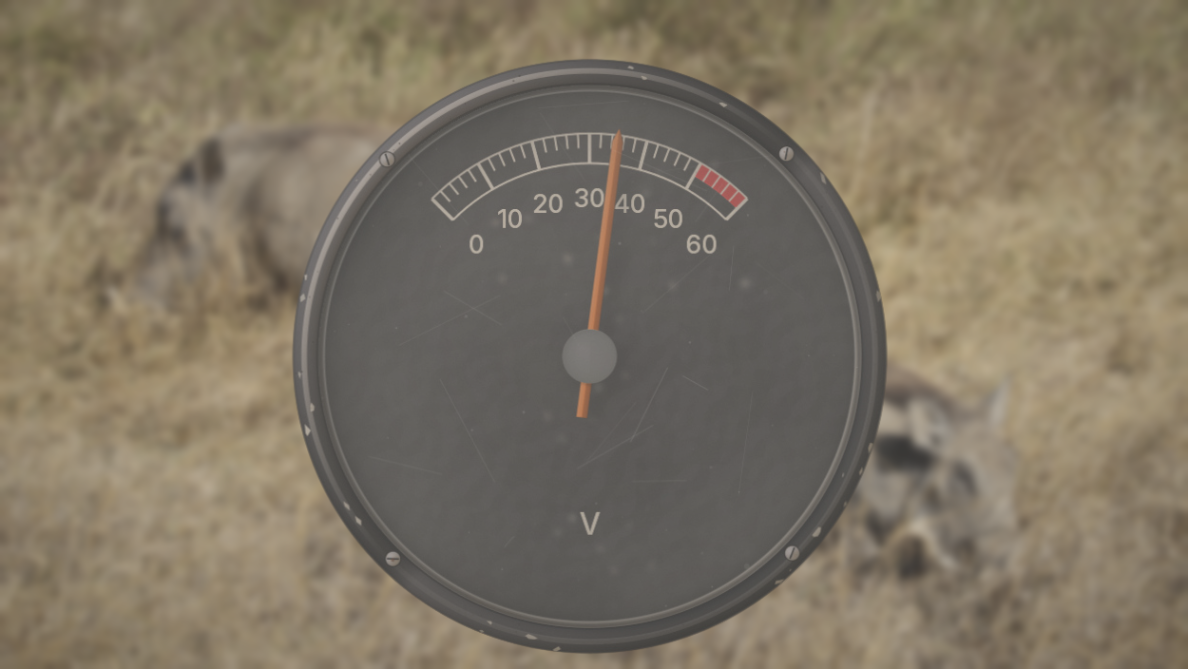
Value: 35,V
